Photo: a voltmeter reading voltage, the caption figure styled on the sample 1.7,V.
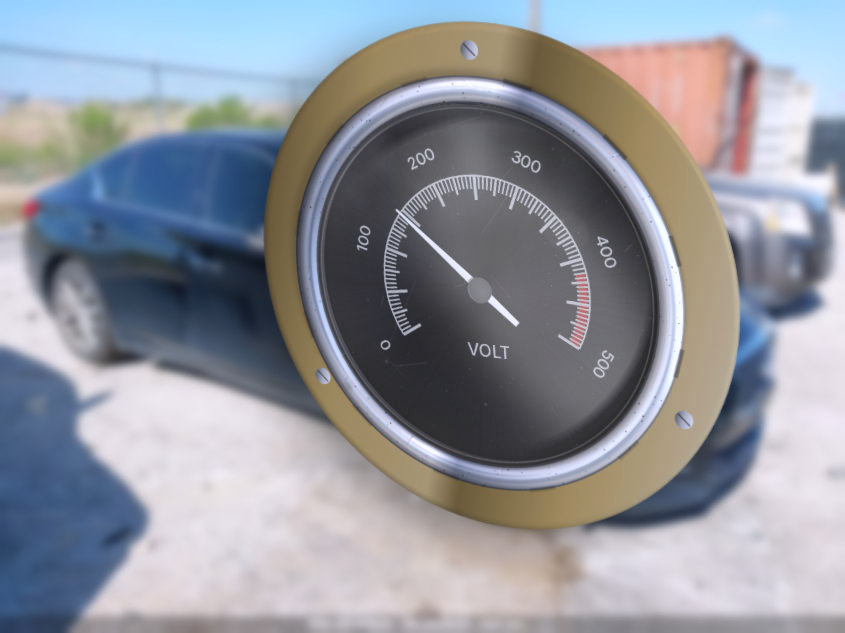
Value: 150,V
